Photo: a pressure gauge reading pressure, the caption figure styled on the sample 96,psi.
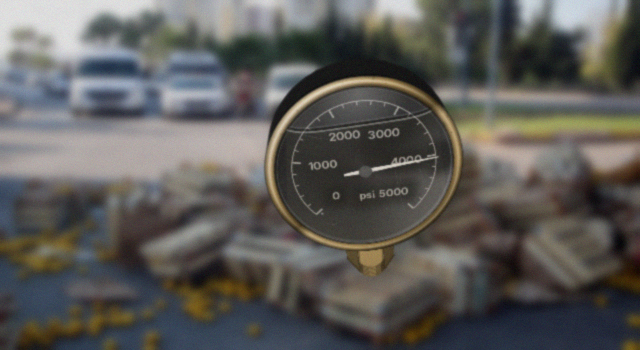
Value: 4000,psi
